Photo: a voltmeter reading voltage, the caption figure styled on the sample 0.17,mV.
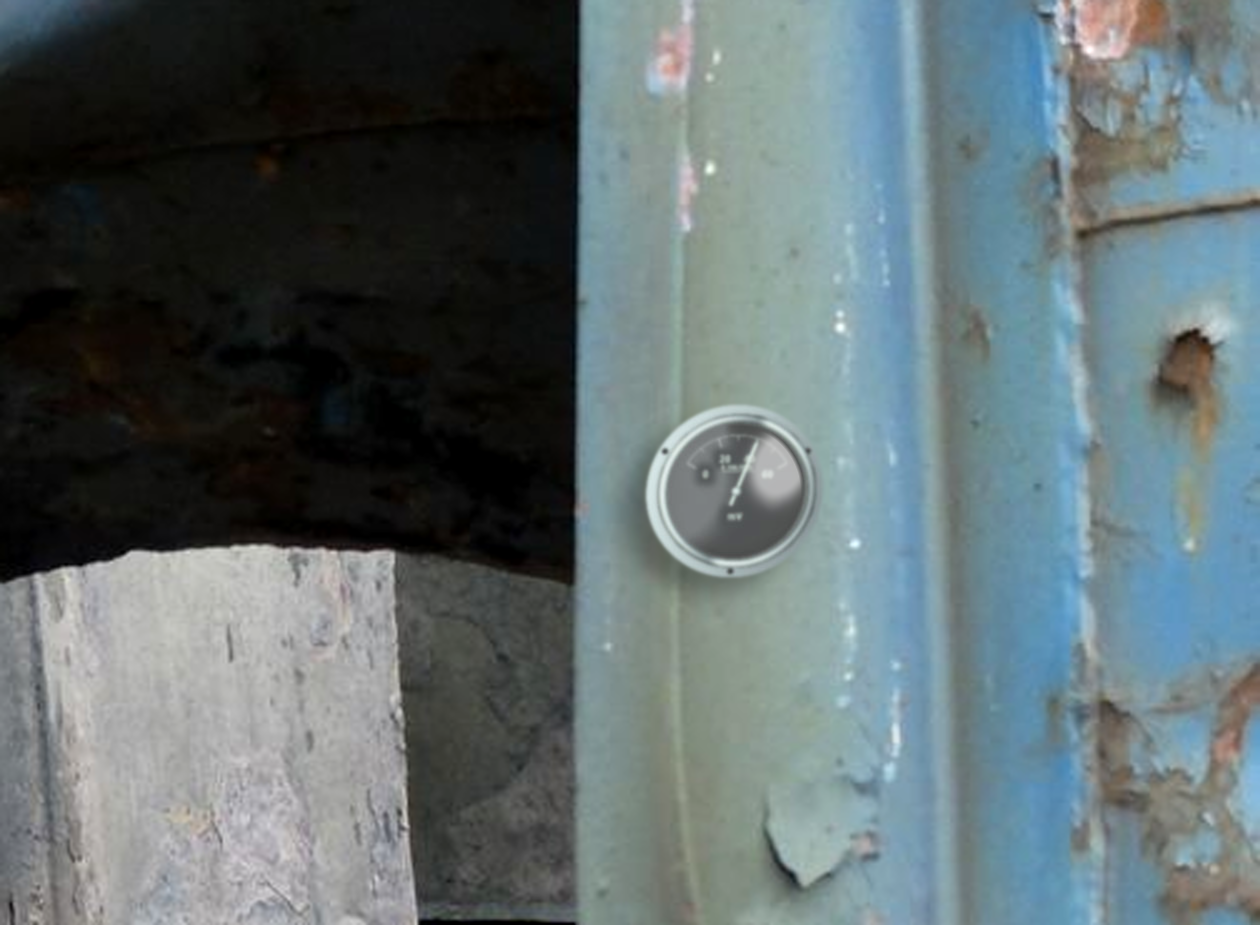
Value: 40,mV
